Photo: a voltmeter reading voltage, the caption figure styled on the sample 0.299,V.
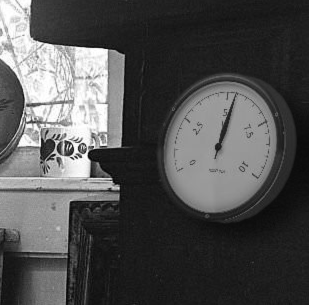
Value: 5.5,V
